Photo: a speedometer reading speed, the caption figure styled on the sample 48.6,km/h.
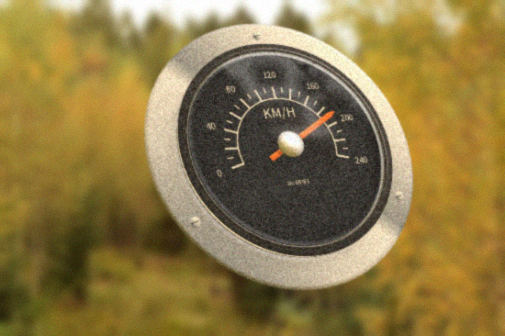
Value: 190,km/h
